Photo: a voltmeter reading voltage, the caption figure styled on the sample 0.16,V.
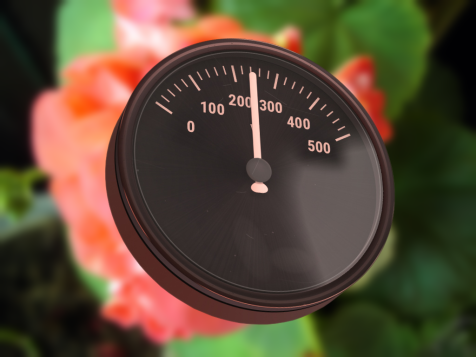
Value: 240,V
